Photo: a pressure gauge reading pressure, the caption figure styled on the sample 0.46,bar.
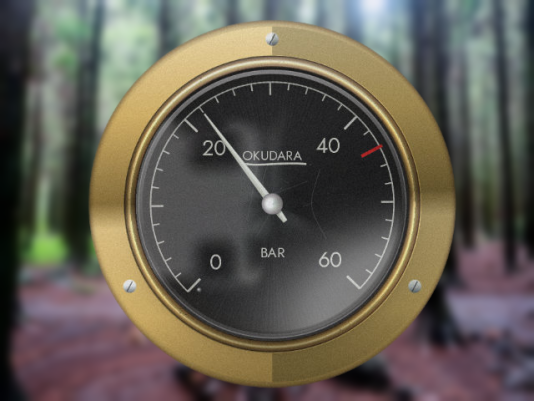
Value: 22,bar
